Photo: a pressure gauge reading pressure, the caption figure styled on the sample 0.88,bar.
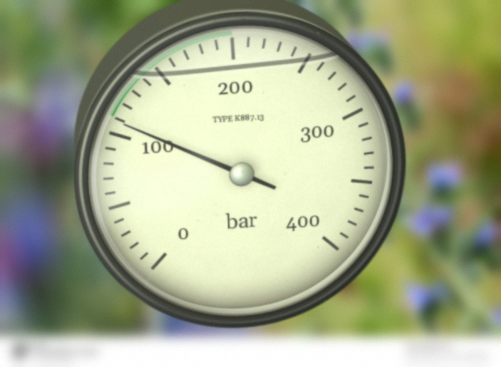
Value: 110,bar
